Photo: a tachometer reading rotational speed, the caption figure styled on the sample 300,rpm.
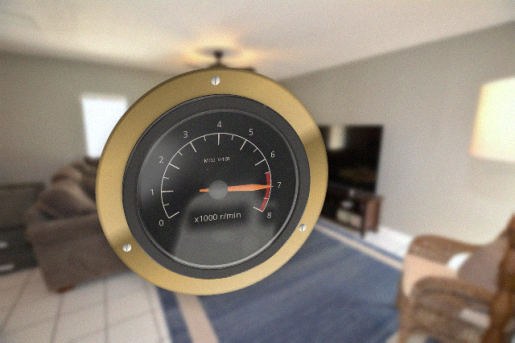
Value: 7000,rpm
